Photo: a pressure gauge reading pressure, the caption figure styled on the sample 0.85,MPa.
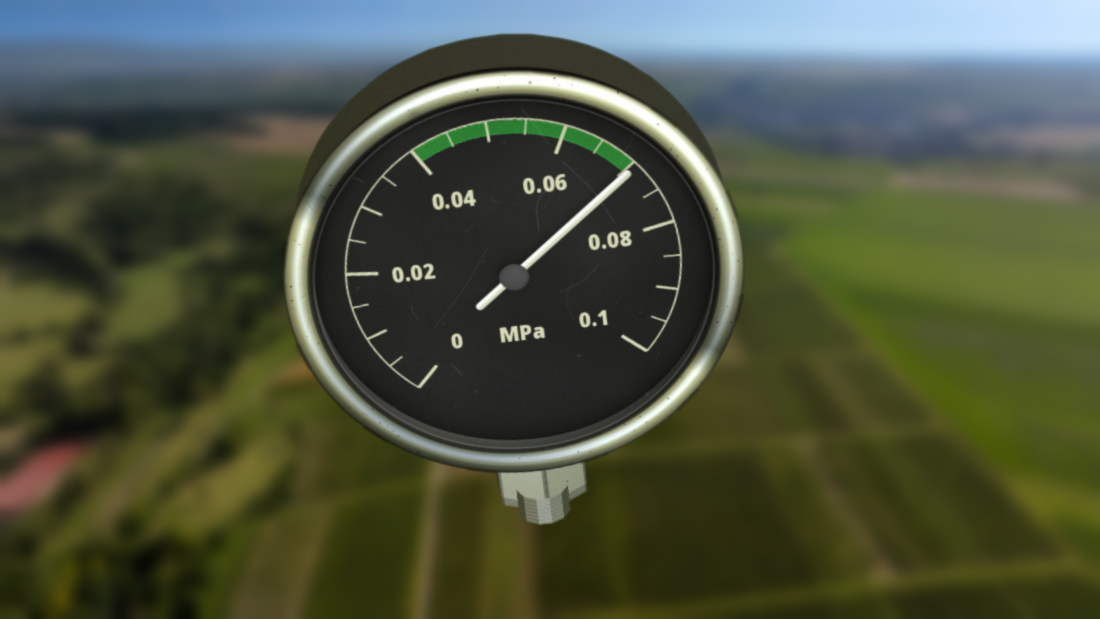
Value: 0.07,MPa
